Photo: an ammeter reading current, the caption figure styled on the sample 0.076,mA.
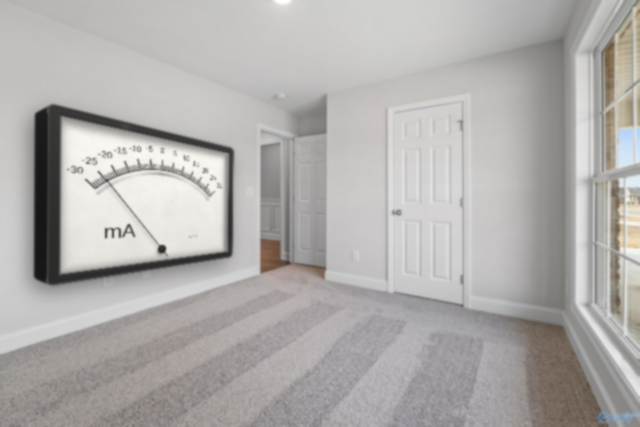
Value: -25,mA
